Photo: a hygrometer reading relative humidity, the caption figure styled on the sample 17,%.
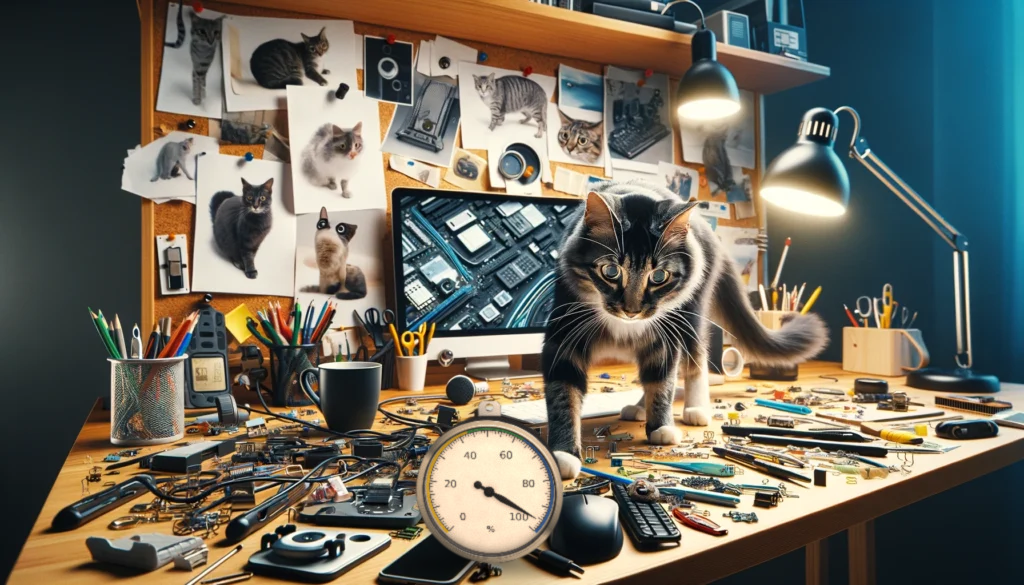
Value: 95,%
